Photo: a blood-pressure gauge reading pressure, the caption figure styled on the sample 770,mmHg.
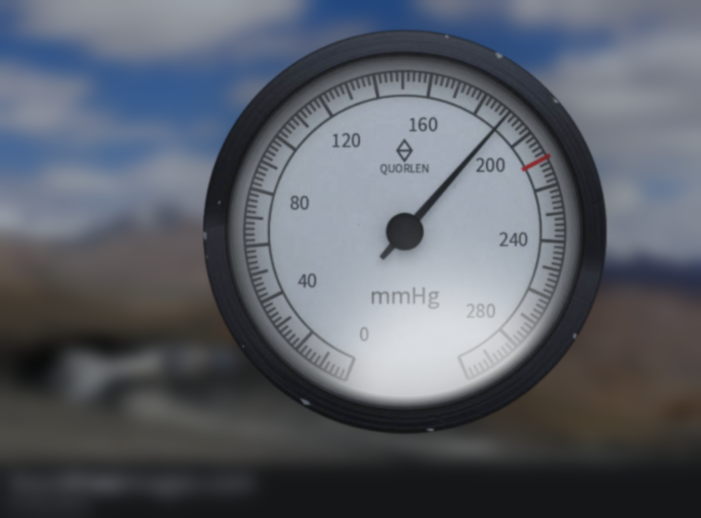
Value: 190,mmHg
